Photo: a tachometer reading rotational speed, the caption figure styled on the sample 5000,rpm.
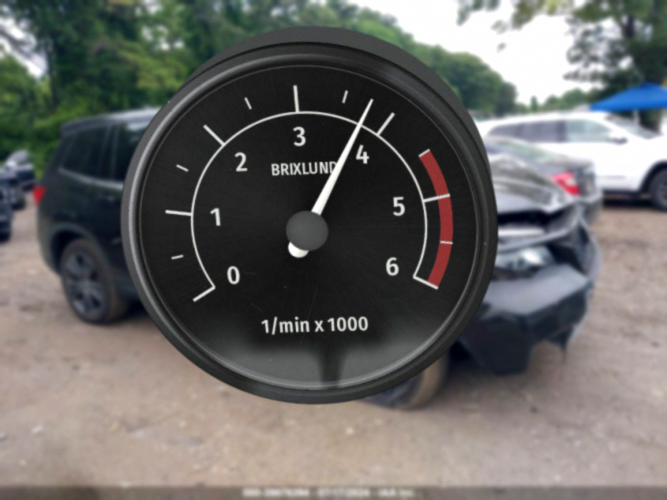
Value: 3750,rpm
